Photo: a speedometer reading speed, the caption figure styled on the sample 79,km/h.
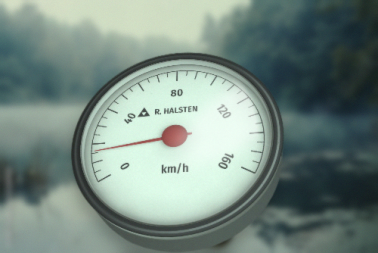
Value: 15,km/h
